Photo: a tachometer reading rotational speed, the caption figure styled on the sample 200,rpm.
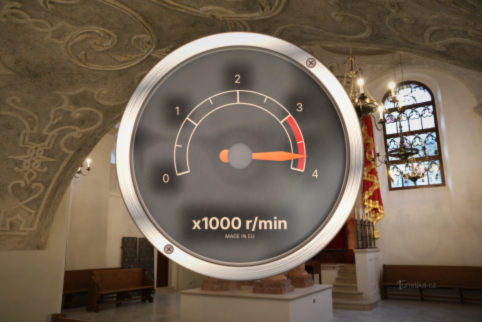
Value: 3750,rpm
